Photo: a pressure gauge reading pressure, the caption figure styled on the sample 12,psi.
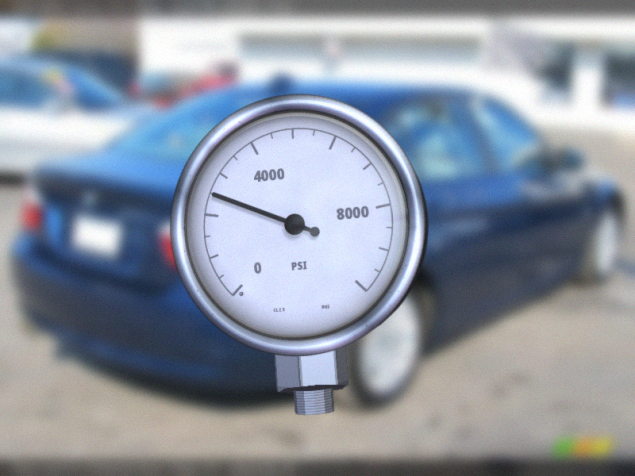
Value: 2500,psi
